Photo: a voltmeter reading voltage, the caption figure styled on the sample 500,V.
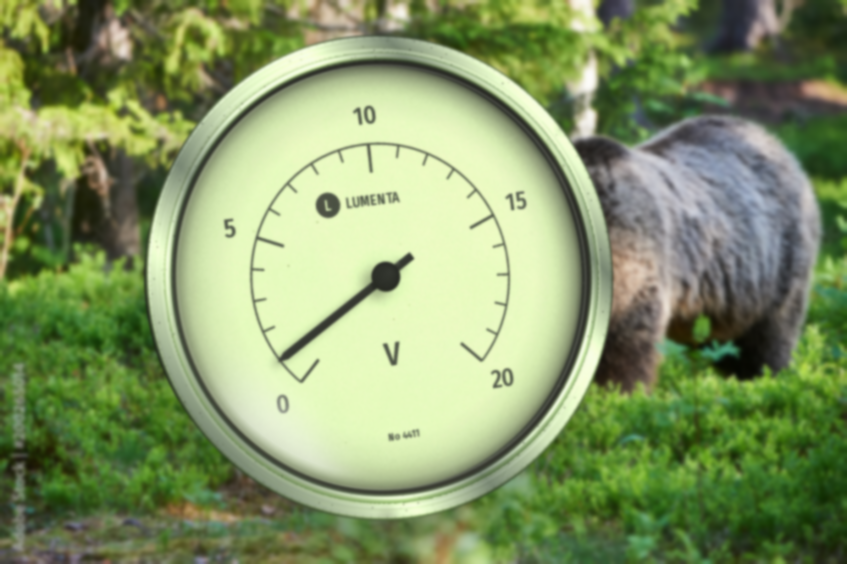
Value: 1,V
